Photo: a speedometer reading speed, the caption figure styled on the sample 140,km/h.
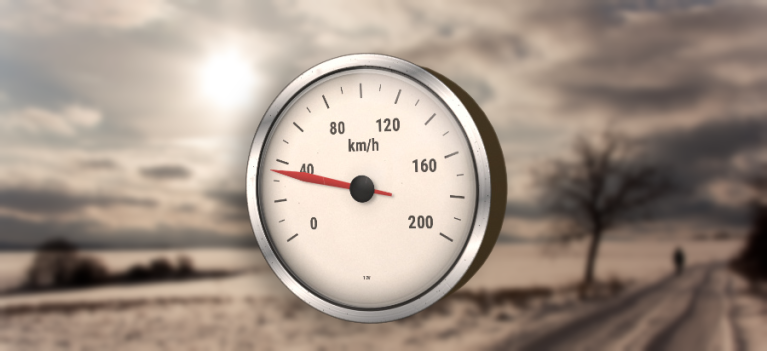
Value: 35,km/h
